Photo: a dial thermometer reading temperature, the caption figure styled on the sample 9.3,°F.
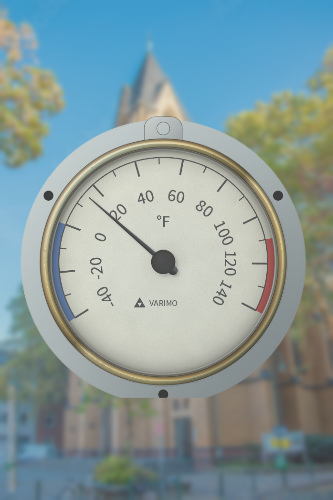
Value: 15,°F
